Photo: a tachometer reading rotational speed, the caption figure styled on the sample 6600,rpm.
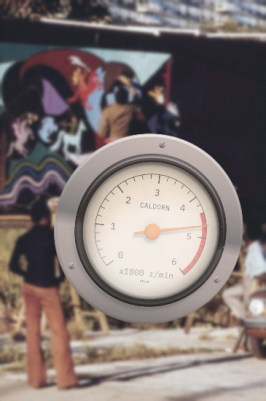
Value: 4700,rpm
